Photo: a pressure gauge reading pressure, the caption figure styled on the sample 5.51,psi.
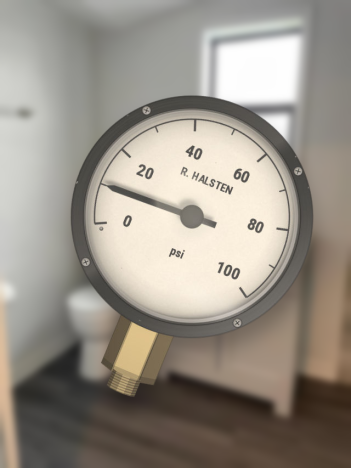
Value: 10,psi
